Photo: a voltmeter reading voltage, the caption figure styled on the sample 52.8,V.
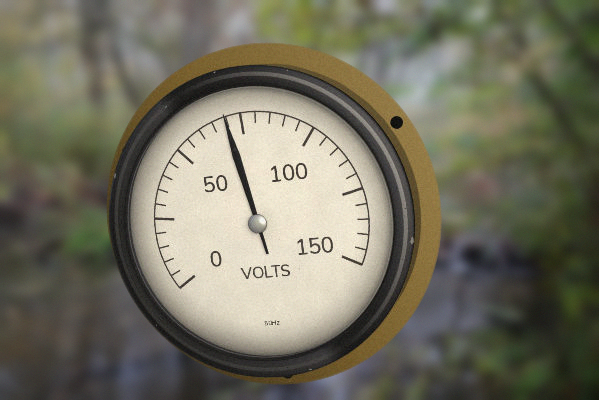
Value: 70,V
